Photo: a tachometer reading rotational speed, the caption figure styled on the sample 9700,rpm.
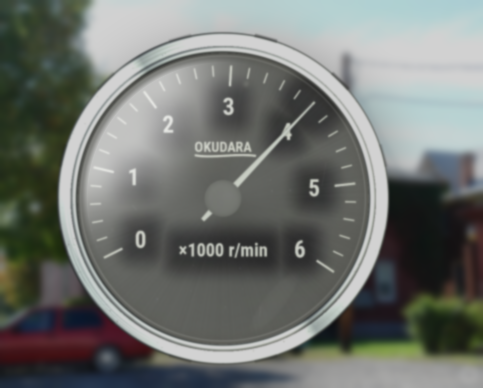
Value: 4000,rpm
